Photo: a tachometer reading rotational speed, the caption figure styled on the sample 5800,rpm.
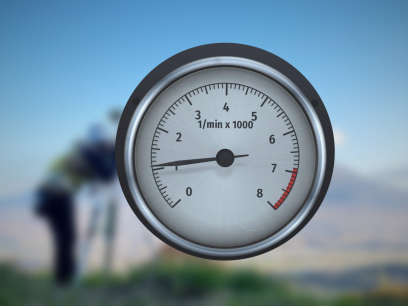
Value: 1100,rpm
